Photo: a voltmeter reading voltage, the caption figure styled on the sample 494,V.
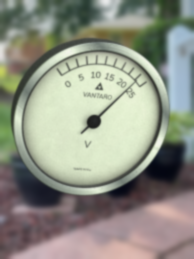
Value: 22.5,V
